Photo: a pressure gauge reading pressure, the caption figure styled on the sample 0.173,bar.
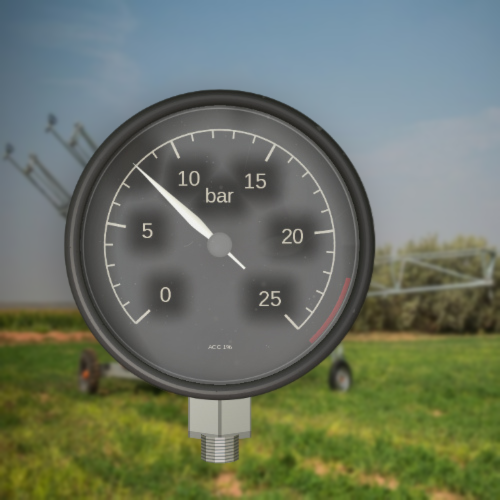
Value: 8,bar
